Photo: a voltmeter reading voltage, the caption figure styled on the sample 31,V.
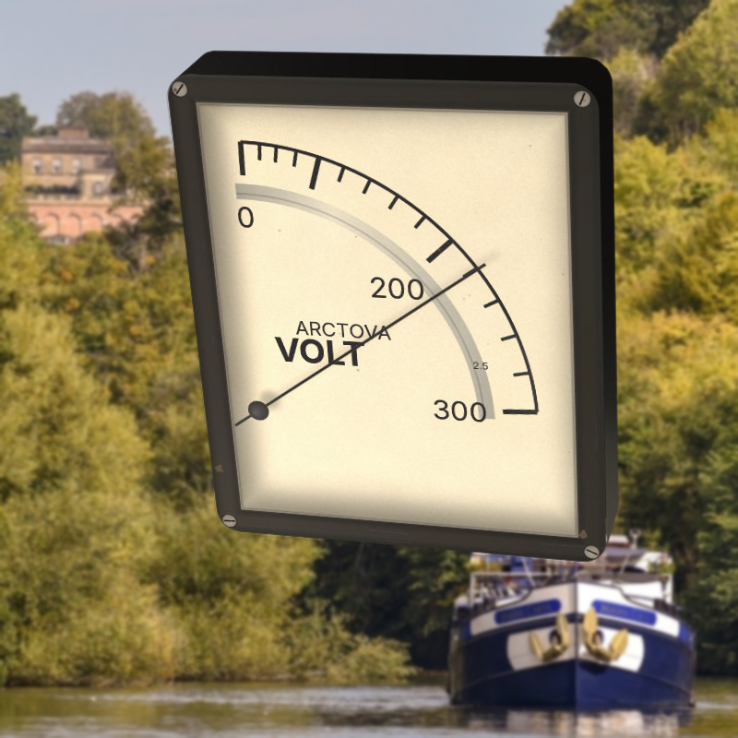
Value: 220,V
